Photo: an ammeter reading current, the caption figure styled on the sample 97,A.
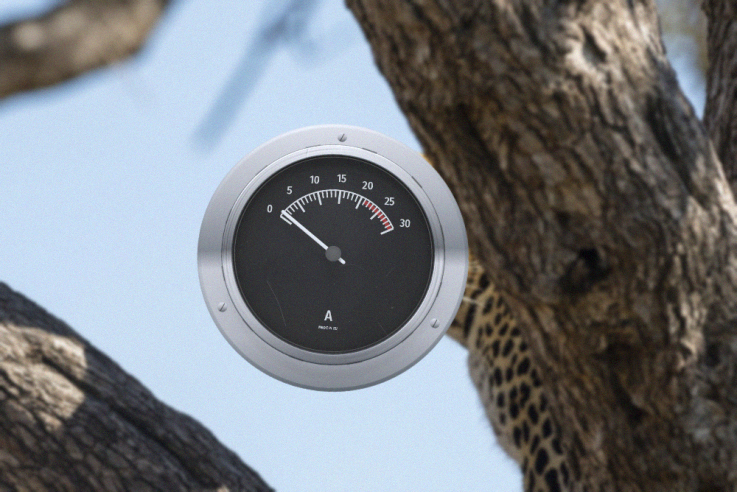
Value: 1,A
